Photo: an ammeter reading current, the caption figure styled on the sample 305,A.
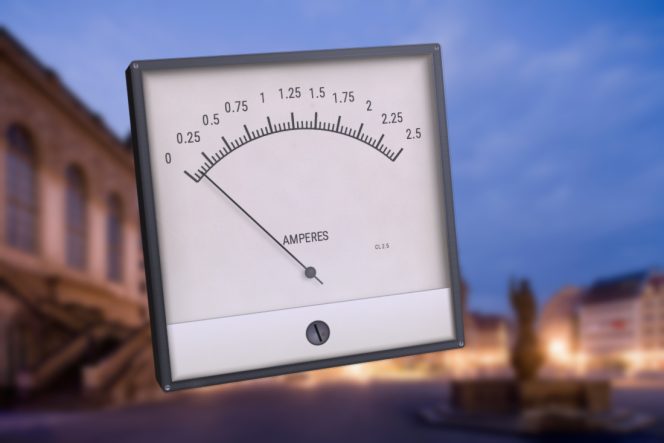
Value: 0.1,A
